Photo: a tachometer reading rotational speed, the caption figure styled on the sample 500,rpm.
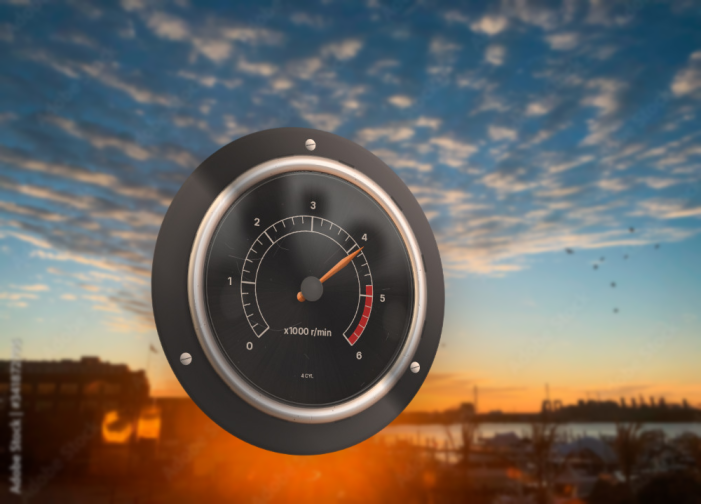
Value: 4100,rpm
